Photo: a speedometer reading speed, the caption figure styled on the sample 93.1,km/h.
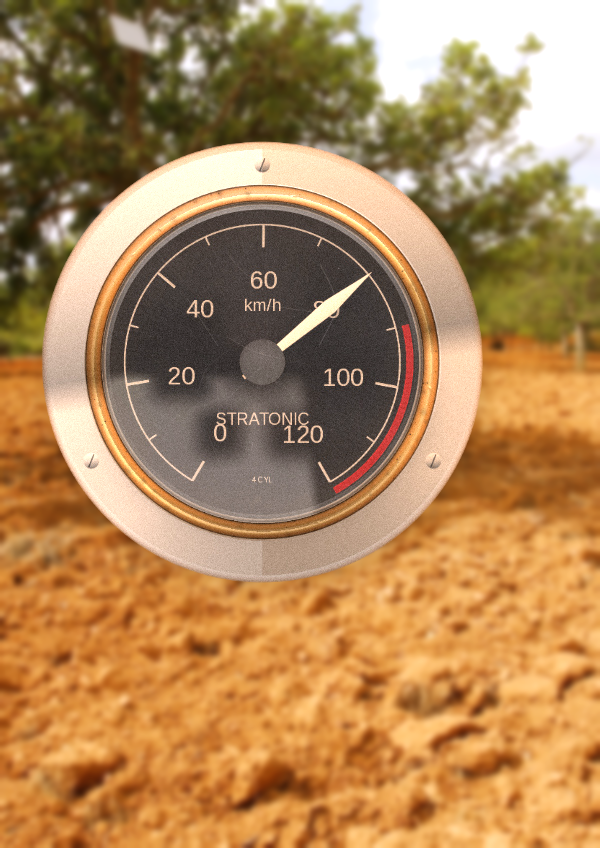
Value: 80,km/h
